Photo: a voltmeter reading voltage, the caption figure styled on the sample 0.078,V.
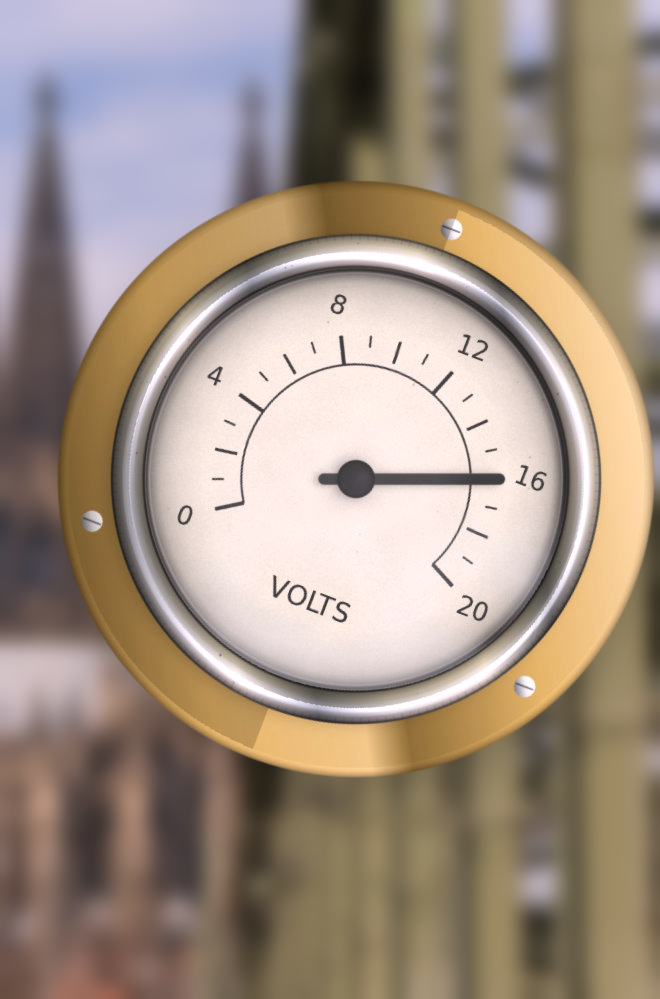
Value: 16,V
